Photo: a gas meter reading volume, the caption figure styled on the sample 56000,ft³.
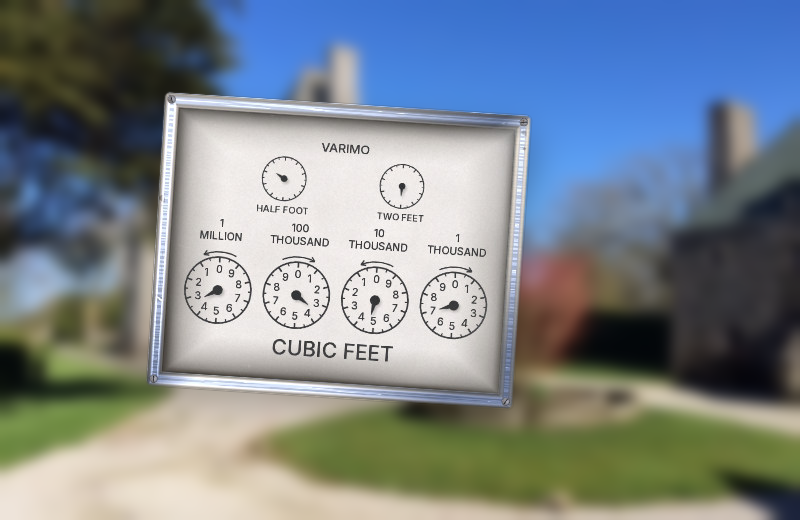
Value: 334700,ft³
